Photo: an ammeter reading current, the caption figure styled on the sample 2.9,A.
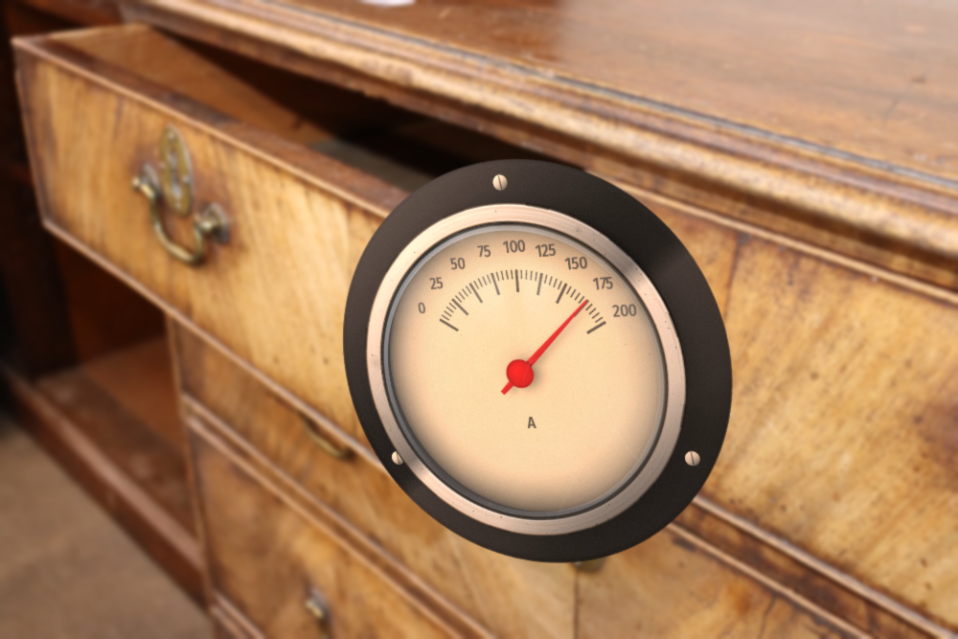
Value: 175,A
